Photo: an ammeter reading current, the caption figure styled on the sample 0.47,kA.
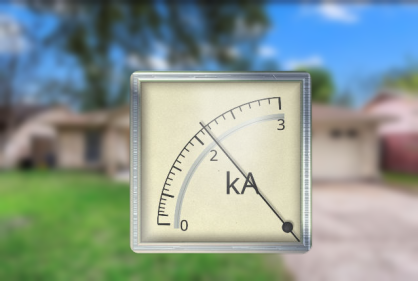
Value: 2.15,kA
